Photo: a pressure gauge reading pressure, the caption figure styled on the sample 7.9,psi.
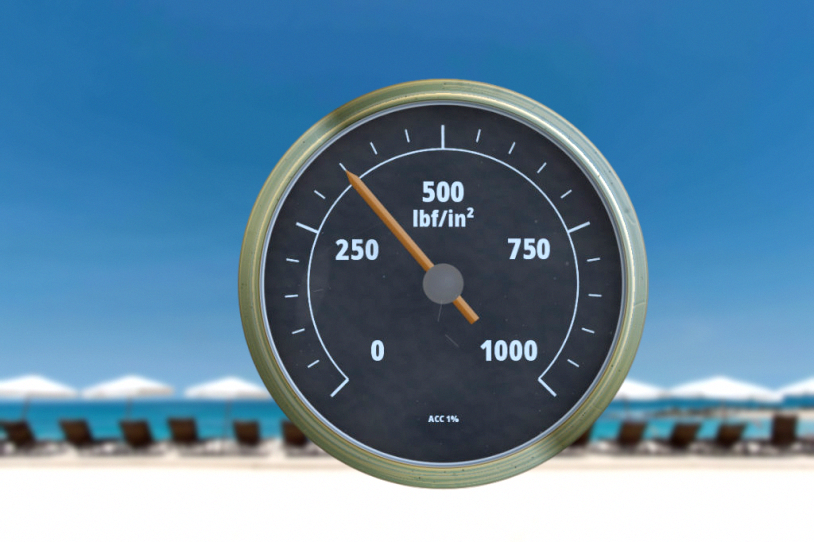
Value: 350,psi
